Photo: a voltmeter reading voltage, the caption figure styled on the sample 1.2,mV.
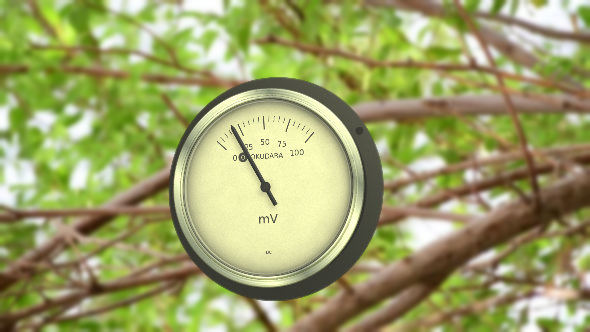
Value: 20,mV
